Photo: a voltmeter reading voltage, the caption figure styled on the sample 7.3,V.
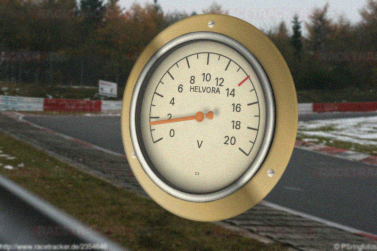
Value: 1.5,V
